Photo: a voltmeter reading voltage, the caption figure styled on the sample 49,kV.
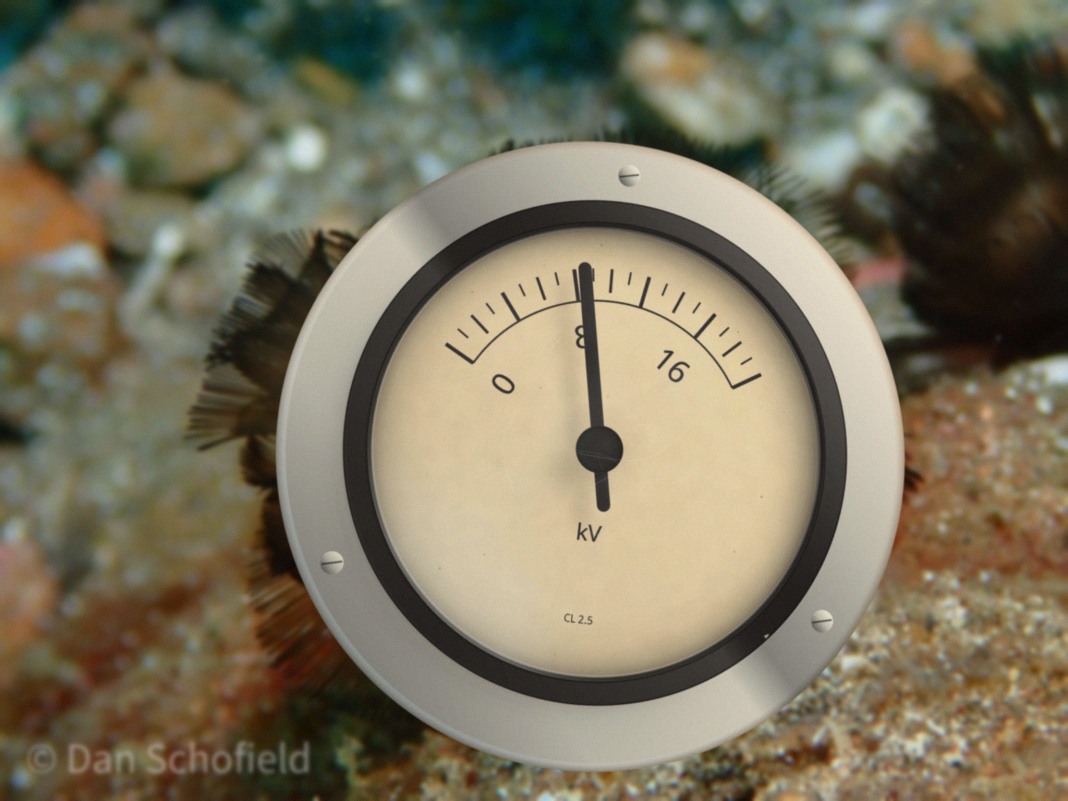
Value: 8.5,kV
